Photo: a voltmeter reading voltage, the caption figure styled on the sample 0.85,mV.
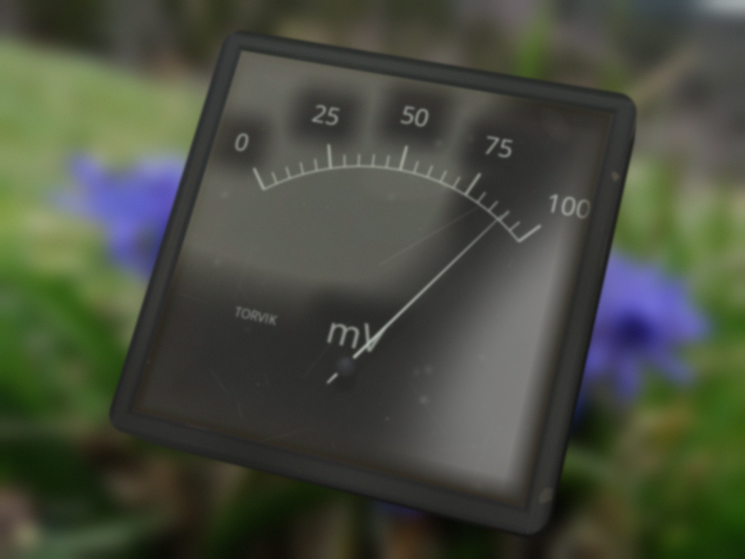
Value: 90,mV
